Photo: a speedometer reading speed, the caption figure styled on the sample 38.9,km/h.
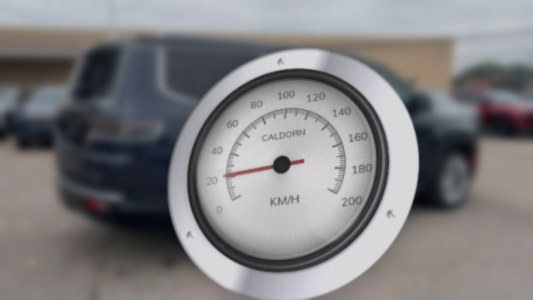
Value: 20,km/h
